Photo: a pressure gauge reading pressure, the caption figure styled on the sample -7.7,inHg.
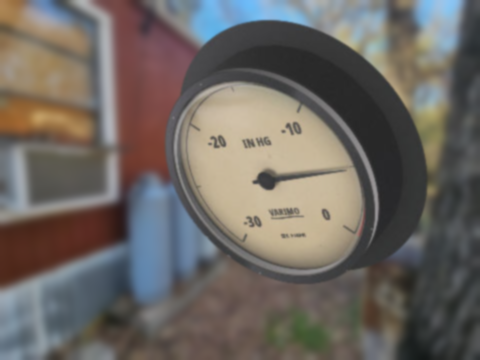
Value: -5,inHg
